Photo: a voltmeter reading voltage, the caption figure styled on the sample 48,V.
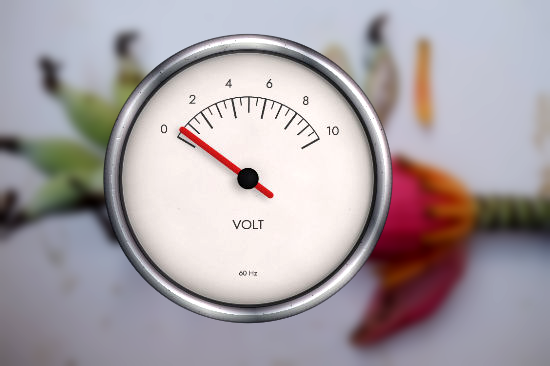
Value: 0.5,V
